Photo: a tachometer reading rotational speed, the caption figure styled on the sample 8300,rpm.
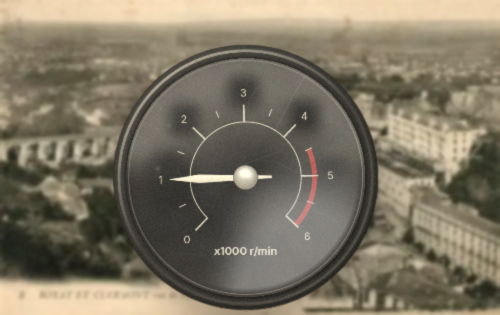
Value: 1000,rpm
